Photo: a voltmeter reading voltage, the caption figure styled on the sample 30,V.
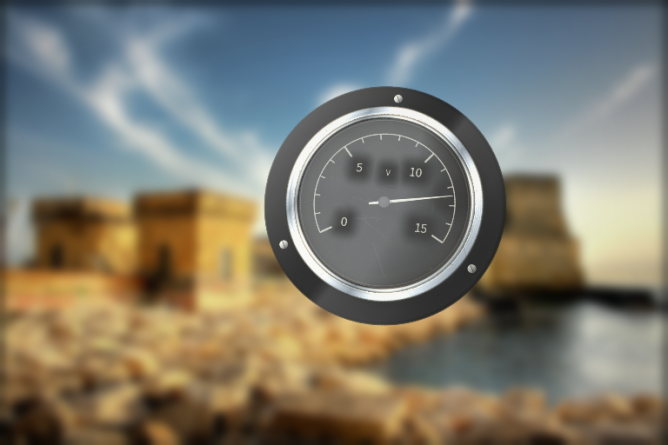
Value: 12.5,V
